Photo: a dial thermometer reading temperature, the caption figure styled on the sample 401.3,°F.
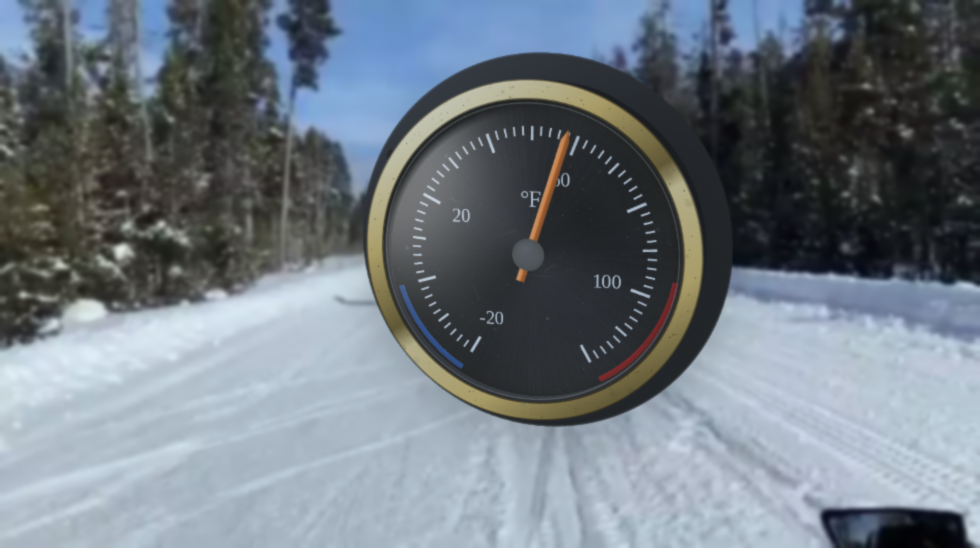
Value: 58,°F
